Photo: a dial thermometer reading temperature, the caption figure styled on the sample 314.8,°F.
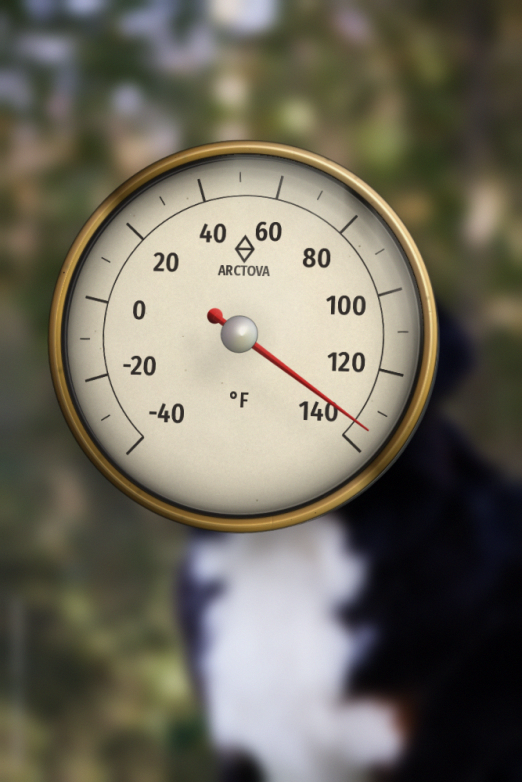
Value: 135,°F
